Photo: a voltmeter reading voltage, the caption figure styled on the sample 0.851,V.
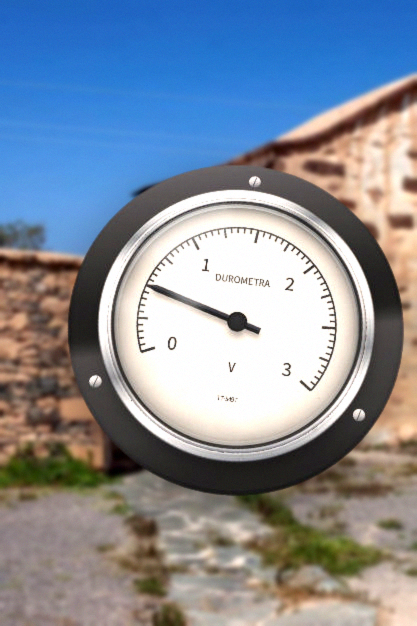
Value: 0.5,V
